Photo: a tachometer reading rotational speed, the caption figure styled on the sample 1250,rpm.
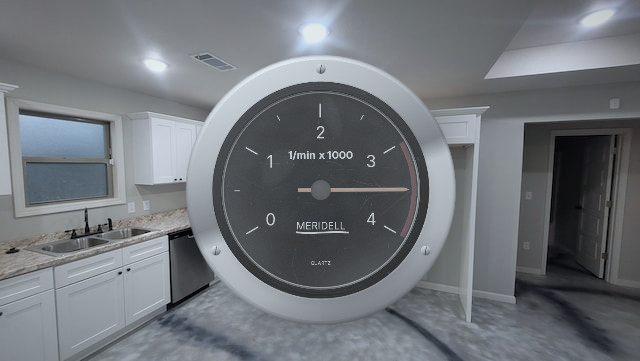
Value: 3500,rpm
